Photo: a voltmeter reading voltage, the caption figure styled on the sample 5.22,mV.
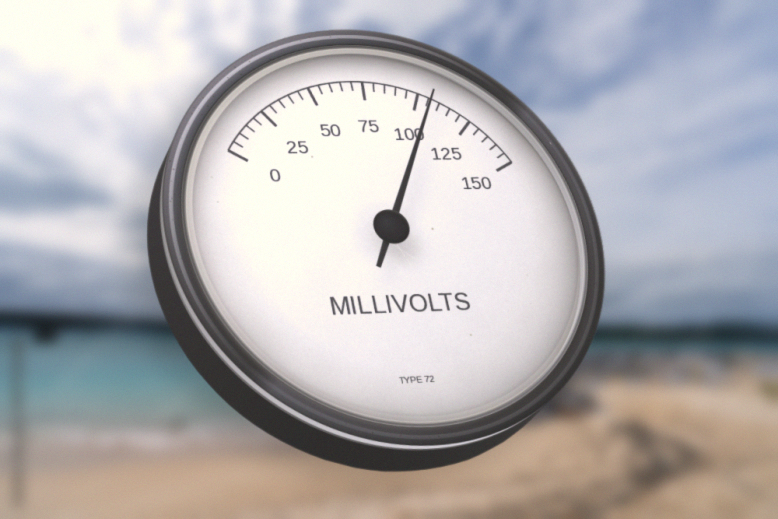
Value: 105,mV
